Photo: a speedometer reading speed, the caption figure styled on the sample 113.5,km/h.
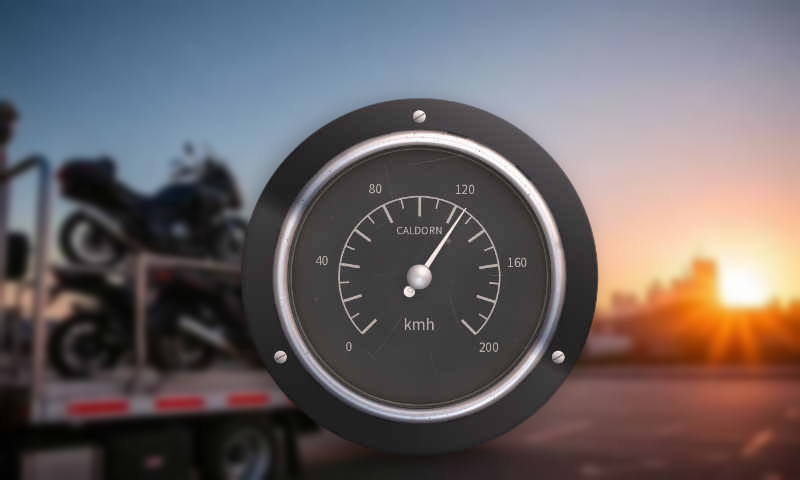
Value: 125,km/h
